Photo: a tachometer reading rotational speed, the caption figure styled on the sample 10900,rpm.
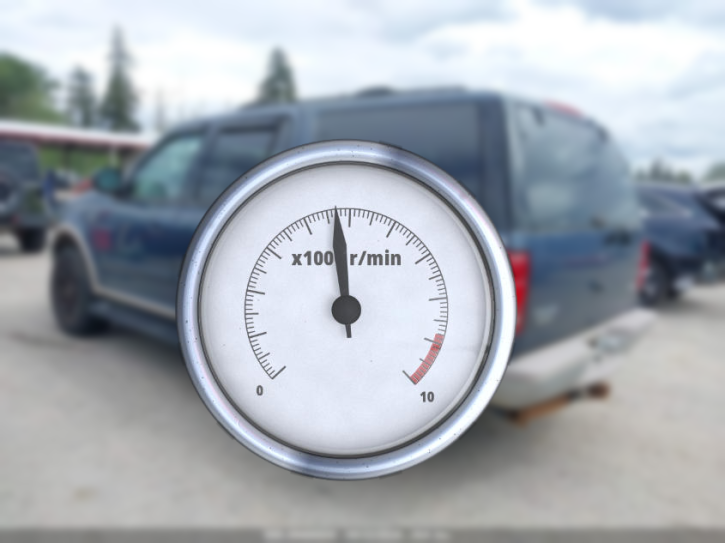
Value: 4700,rpm
